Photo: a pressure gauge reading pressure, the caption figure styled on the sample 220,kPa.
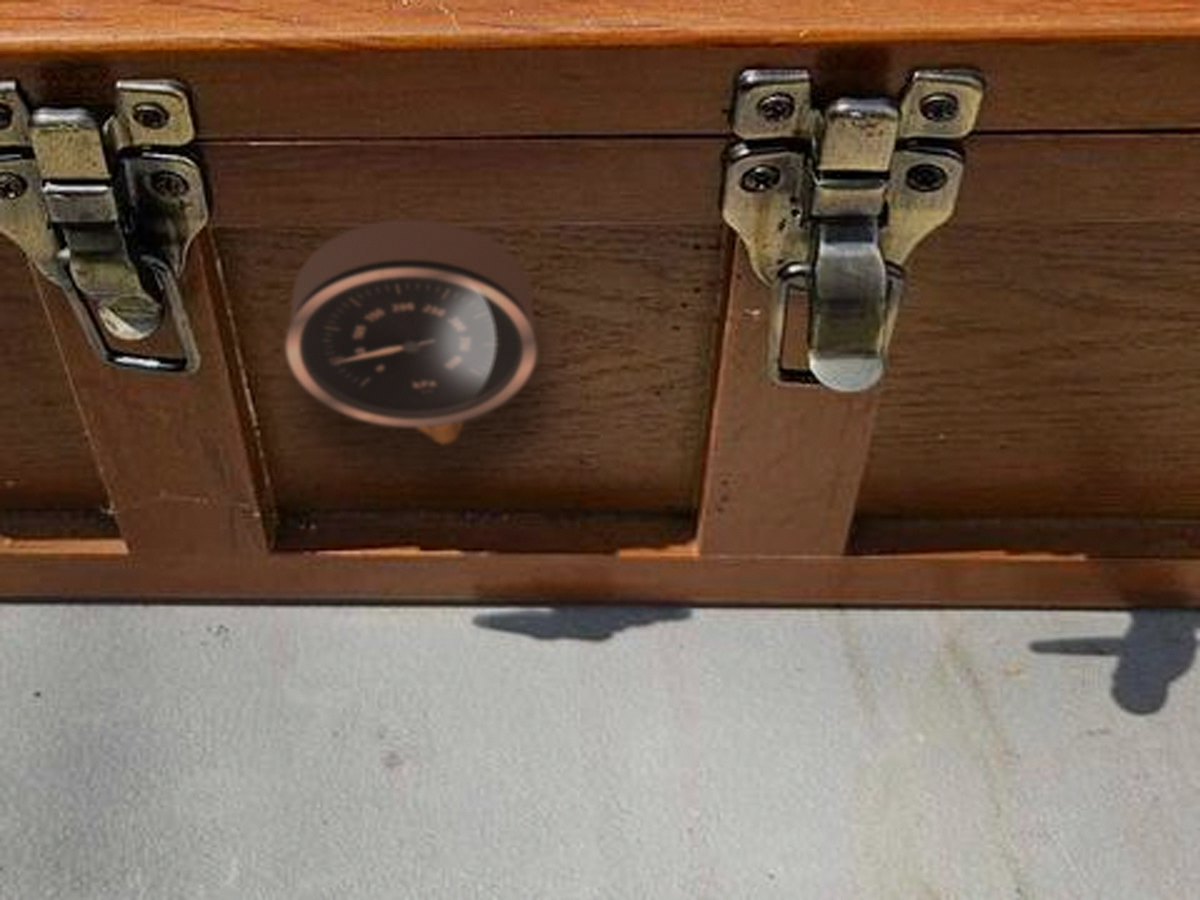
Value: 50,kPa
